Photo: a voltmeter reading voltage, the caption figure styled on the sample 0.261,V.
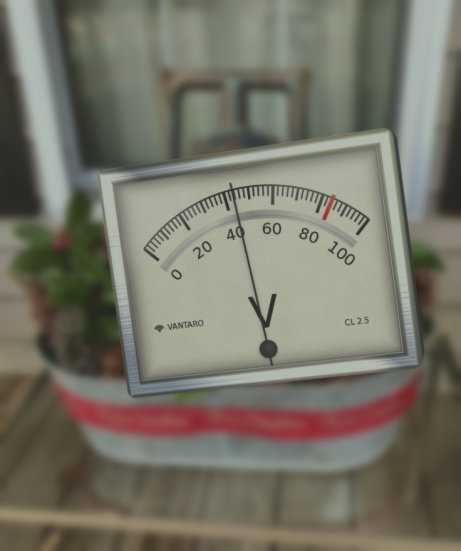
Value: 44,V
